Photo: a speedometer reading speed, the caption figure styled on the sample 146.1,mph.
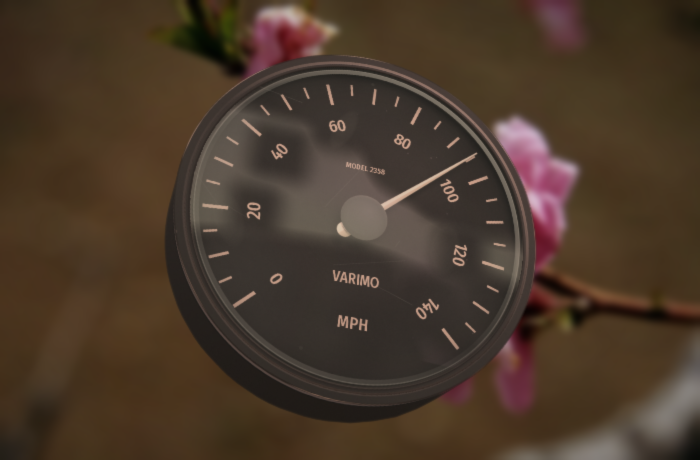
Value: 95,mph
